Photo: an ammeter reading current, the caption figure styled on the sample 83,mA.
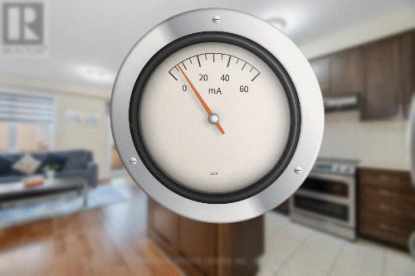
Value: 7.5,mA
